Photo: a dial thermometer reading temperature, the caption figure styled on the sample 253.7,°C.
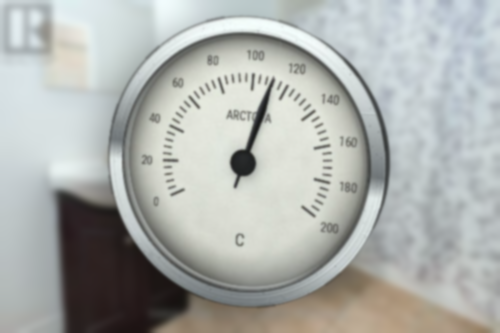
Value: 112,°C
